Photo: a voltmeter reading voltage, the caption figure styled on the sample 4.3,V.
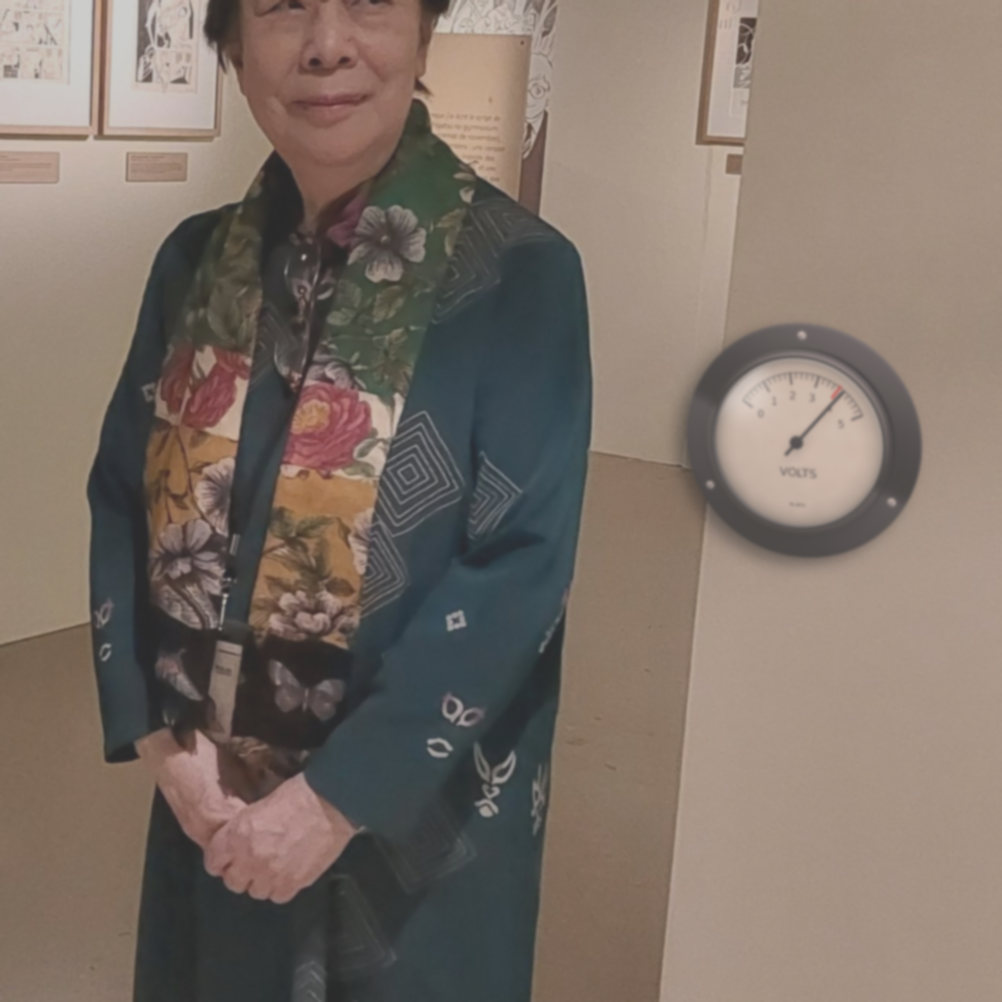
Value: 4,V
